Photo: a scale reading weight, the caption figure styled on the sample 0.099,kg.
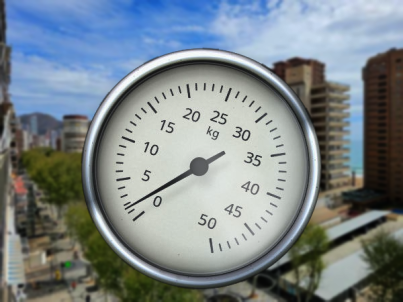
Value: 1.5,kg
